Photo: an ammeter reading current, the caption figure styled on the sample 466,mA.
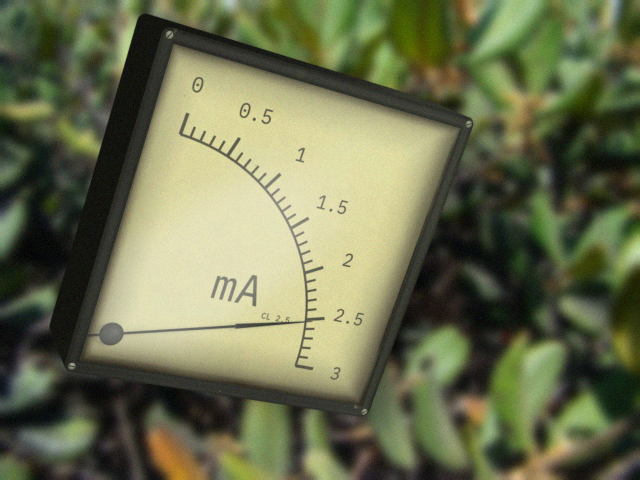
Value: 2.5,mA
